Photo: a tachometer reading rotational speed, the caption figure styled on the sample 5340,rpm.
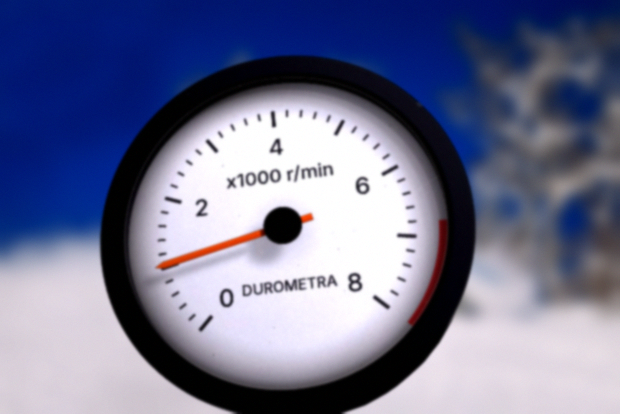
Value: 1000,rpm
